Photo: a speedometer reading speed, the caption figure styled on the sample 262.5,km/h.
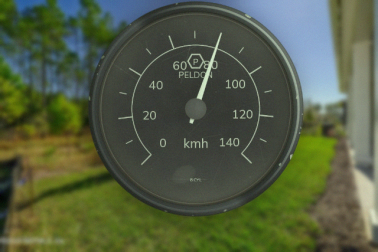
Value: 80,km/h
